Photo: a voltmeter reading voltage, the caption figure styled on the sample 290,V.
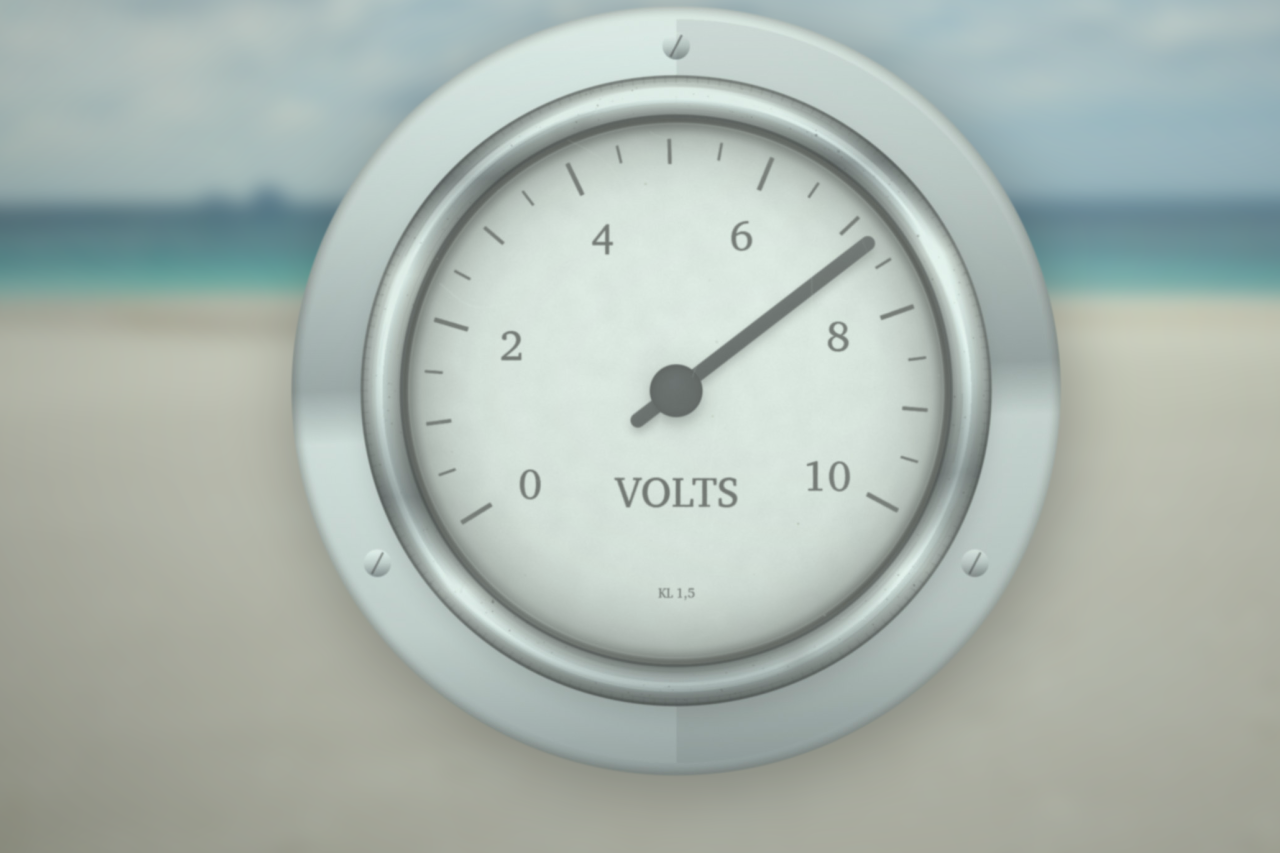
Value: 7.25,V
